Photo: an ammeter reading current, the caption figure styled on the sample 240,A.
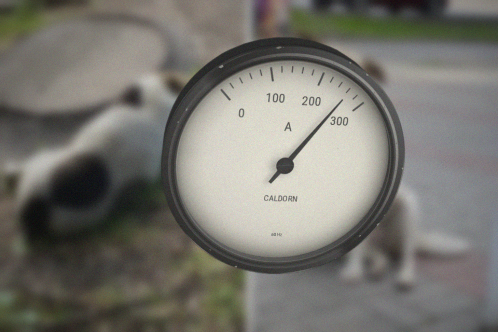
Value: 260,A
